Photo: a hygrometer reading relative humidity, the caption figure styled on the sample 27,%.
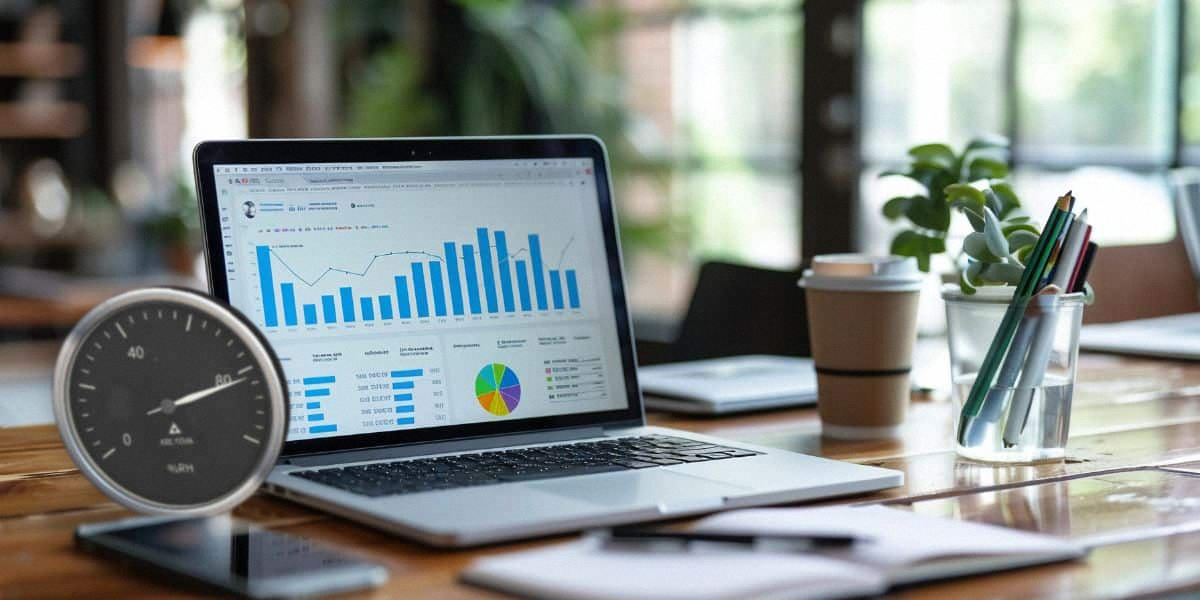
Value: 82,%
